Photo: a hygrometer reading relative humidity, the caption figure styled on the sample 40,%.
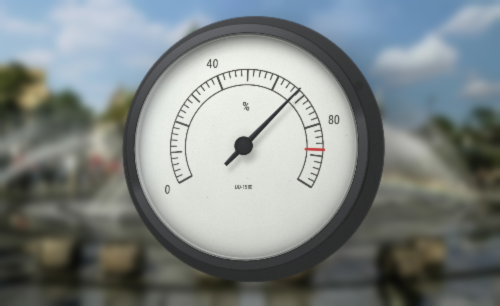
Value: 68,%
